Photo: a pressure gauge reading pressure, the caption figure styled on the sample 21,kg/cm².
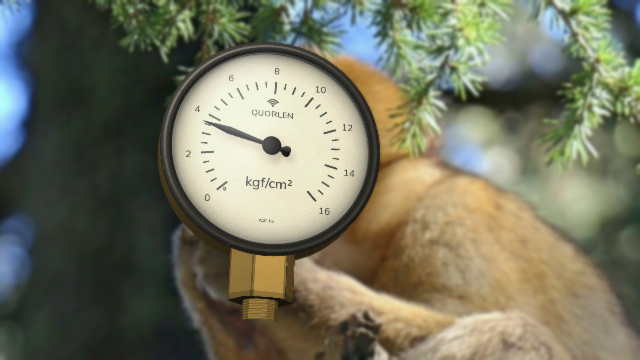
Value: 3.5,kg/cm²
